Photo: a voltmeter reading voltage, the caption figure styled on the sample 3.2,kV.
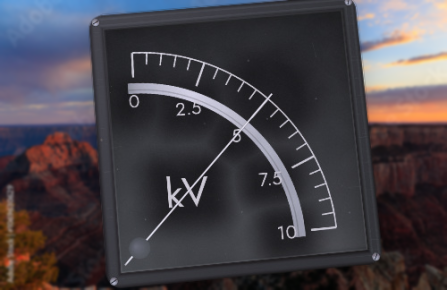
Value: 5,kV
